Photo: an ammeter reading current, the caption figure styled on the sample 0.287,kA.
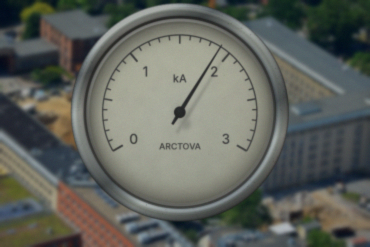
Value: 1.9,kA
